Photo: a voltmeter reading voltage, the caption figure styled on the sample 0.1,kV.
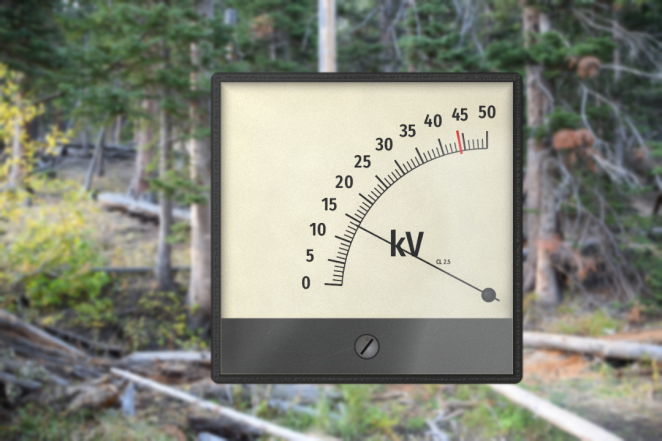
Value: 14,kV
